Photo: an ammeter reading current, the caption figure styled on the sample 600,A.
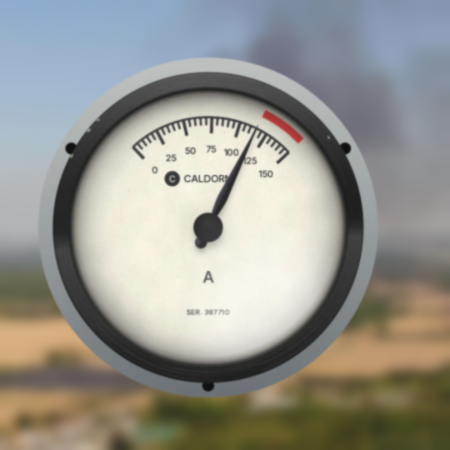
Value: 115,A
